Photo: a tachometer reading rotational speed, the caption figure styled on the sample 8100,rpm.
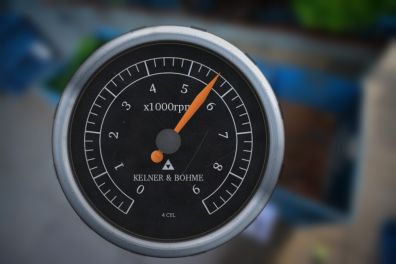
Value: 5600,rpm
